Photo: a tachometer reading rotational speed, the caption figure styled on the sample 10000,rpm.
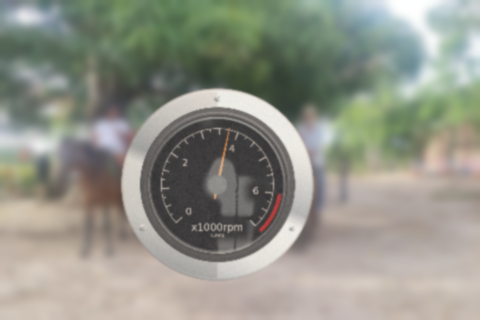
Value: 3750,rpm
